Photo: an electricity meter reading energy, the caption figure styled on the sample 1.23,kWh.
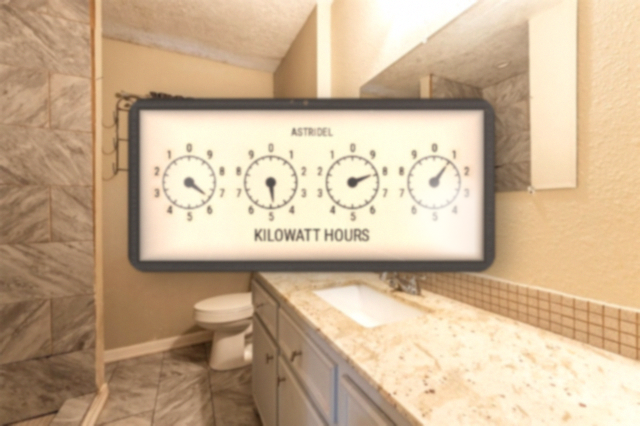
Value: 6481,kWh
